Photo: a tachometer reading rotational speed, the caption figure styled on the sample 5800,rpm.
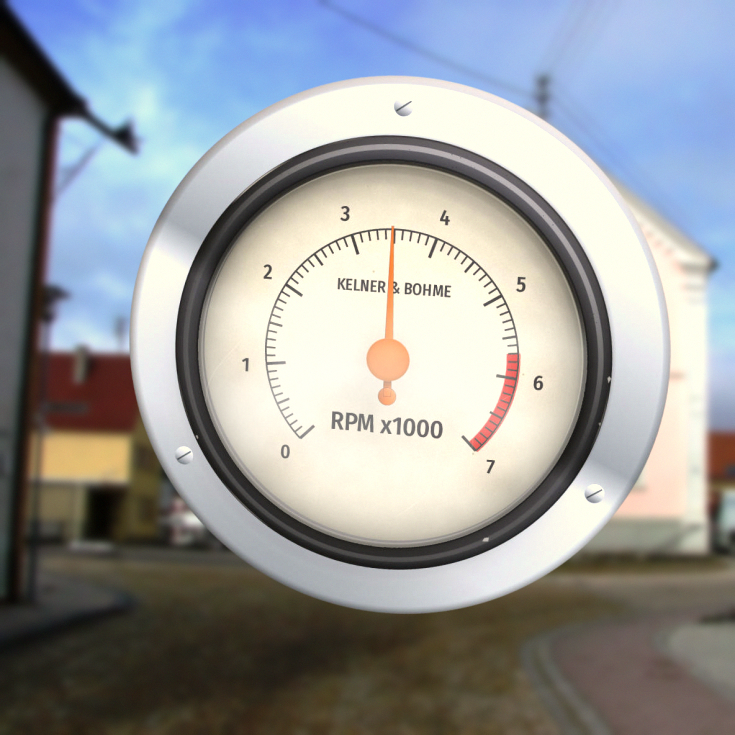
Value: 3500,rpm
